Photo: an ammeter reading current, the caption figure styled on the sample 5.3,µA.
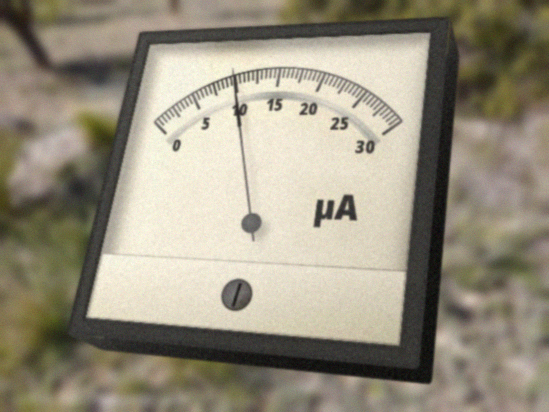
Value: 10,µA
